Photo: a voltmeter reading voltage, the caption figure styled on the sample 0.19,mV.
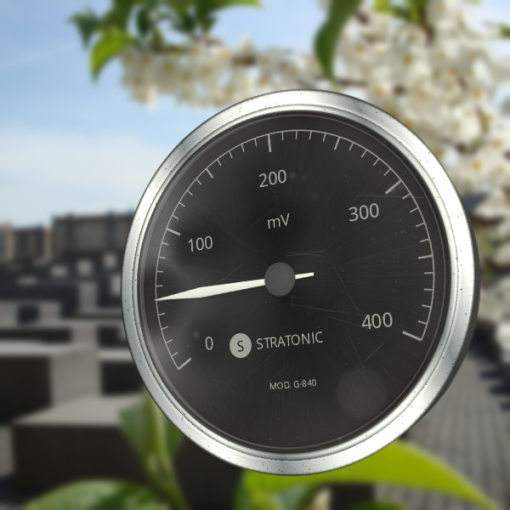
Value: 50,mV
